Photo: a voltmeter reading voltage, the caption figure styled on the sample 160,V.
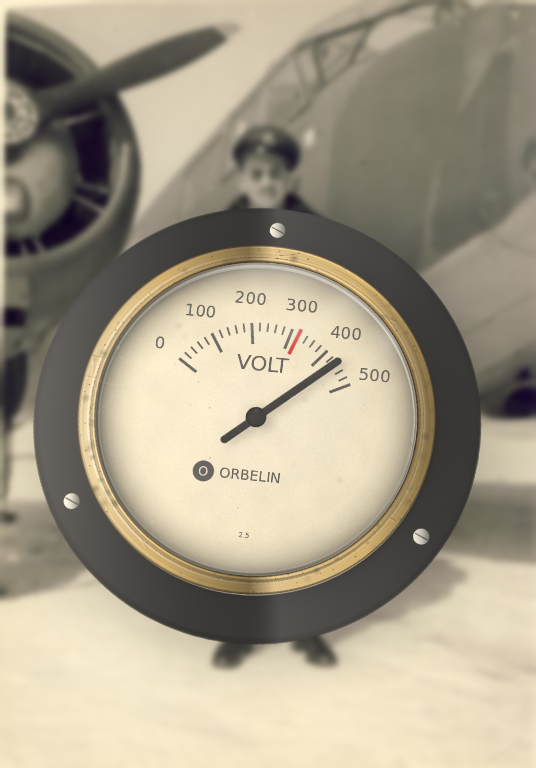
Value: 440,V
